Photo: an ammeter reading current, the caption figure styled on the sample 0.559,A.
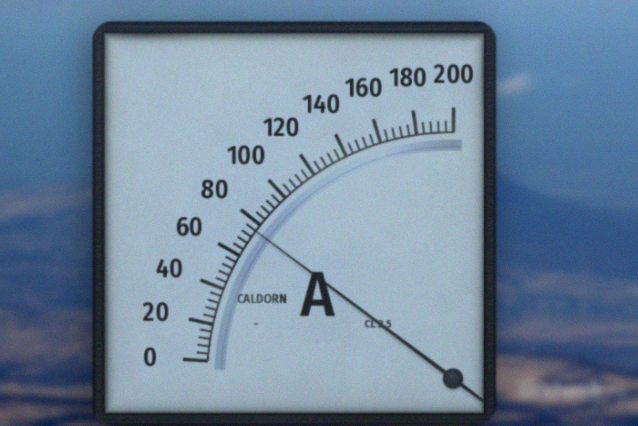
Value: 76,A
